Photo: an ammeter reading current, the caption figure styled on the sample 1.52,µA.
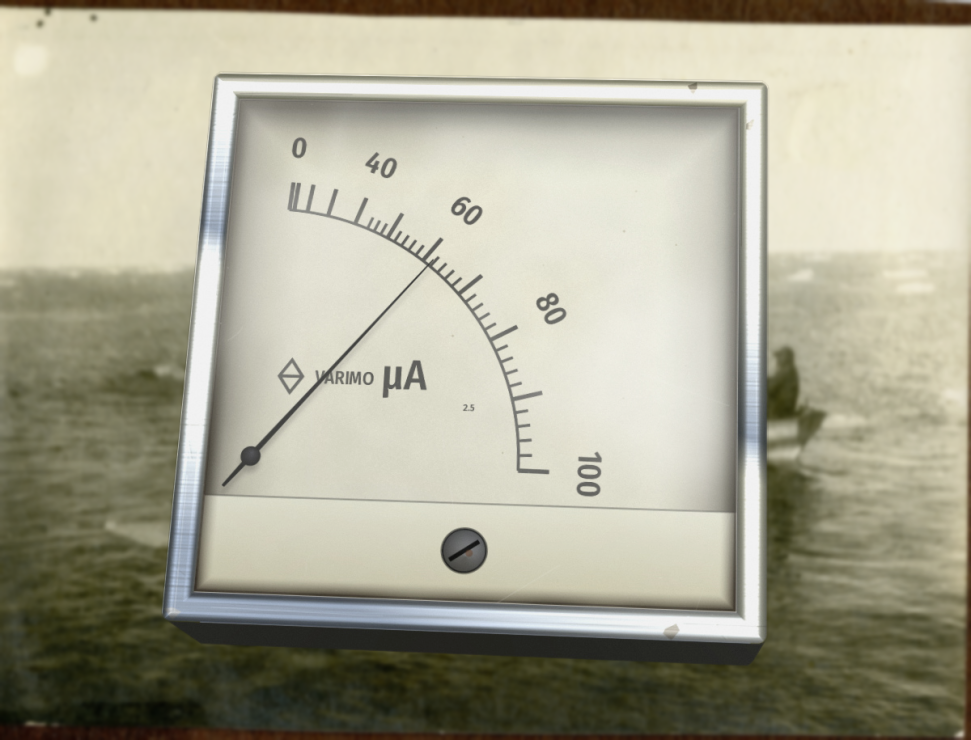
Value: 62,µA
